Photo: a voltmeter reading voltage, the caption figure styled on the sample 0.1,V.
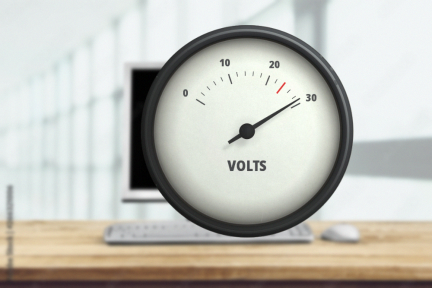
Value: 29,V
